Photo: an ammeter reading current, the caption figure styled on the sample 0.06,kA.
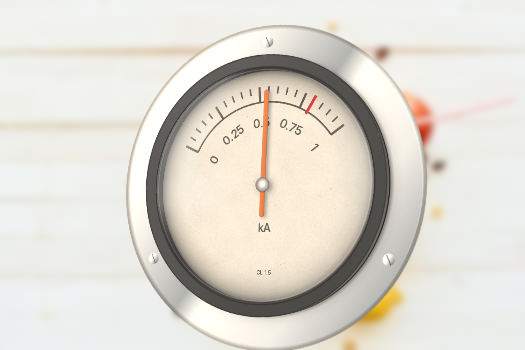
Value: 0.55,kA
